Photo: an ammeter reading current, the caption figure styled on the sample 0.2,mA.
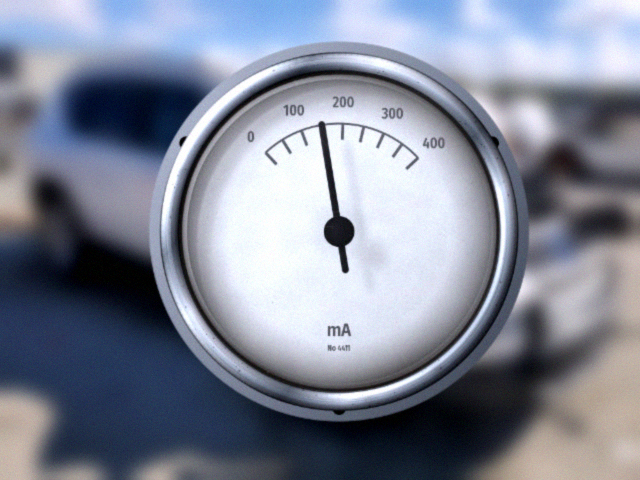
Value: 150,mA
